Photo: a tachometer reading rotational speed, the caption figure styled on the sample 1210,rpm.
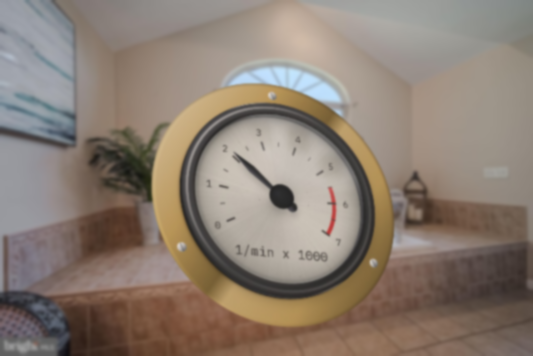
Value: 2000,rpm
